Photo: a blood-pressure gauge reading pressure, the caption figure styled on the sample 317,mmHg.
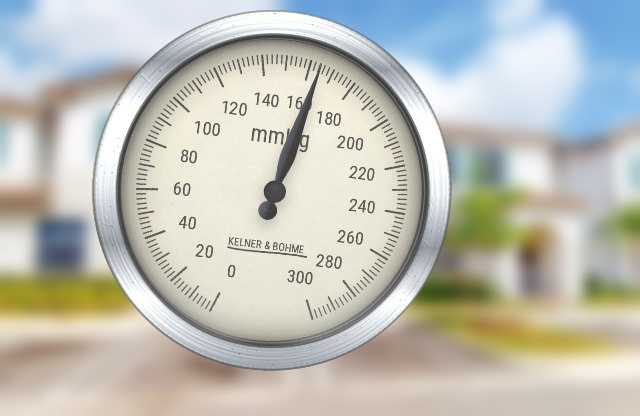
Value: 164,mmHg
